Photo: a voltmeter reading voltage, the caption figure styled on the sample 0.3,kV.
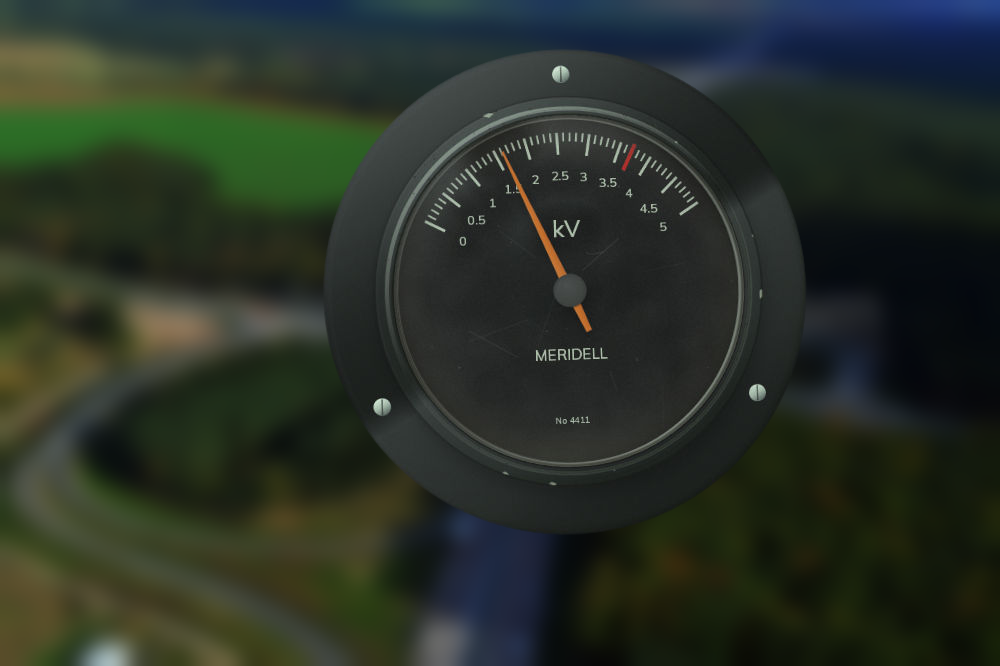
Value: 1.6,kV
